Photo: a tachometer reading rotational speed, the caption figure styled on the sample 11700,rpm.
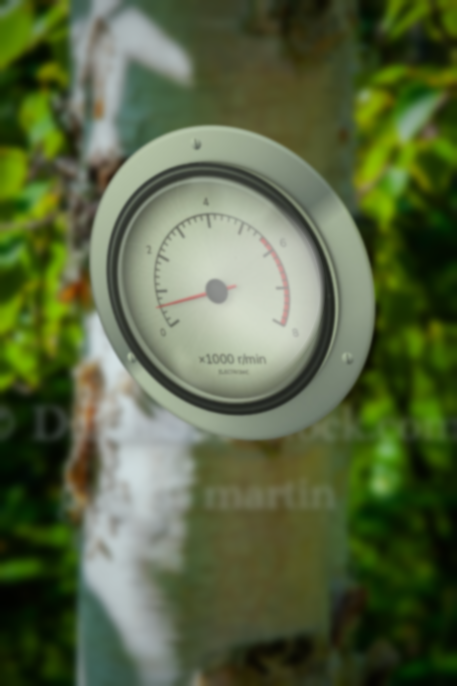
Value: 600,rpm
